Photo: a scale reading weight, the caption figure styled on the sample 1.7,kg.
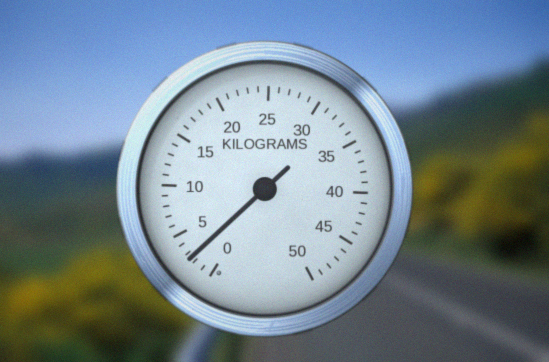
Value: 2.5,kg
